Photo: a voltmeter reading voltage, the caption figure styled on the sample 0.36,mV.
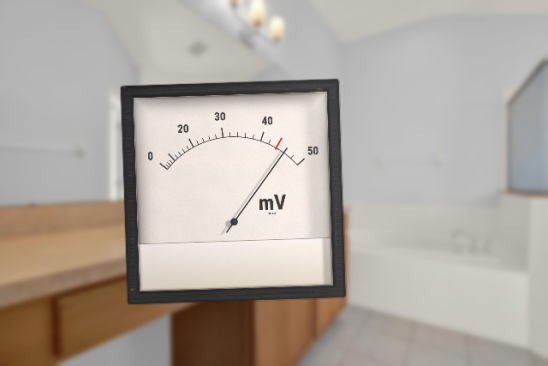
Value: 46,mV
